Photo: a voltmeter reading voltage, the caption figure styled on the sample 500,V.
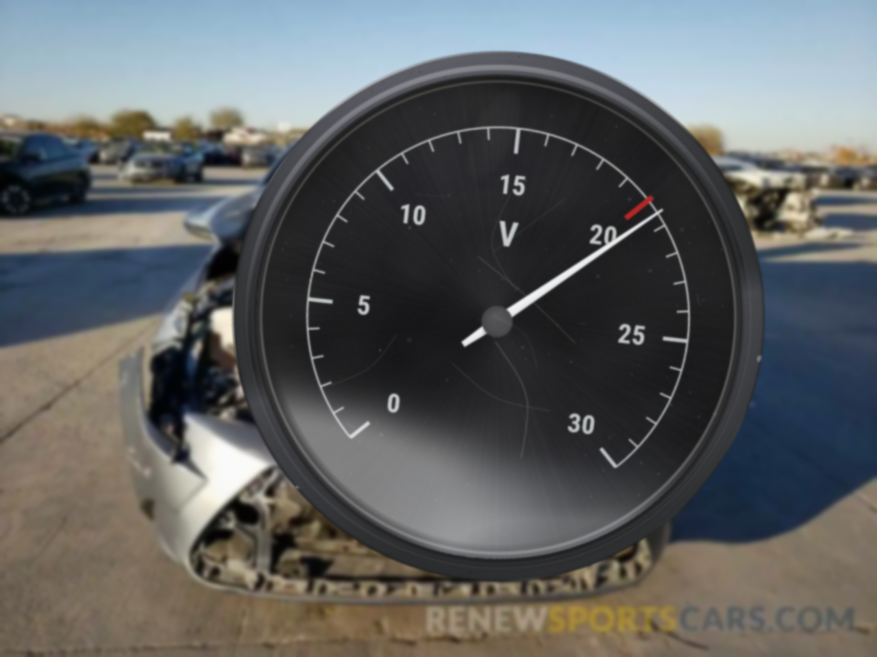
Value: 20.5,V
